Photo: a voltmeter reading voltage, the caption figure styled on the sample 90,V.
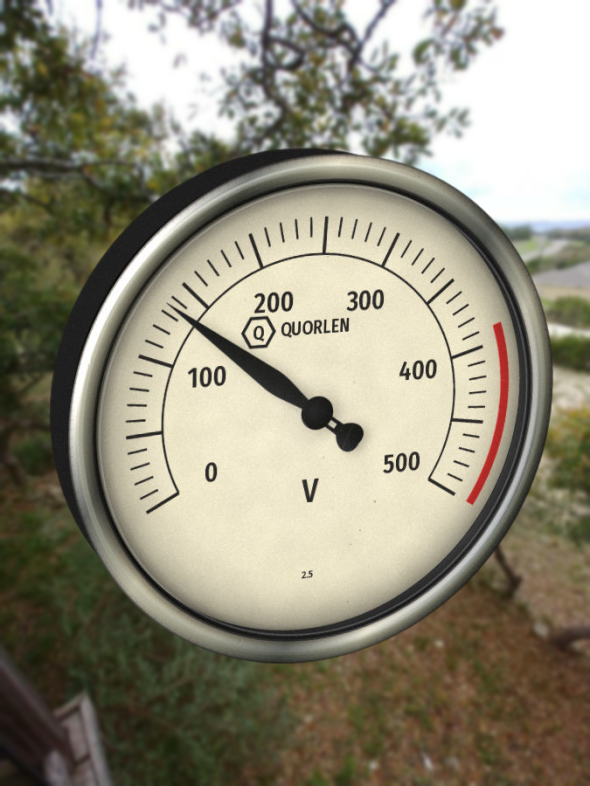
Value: 135,V
